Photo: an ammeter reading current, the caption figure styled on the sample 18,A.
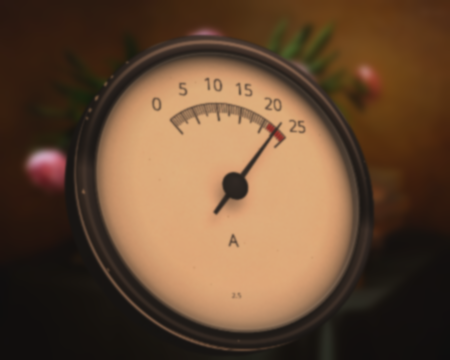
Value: 22.5,A
